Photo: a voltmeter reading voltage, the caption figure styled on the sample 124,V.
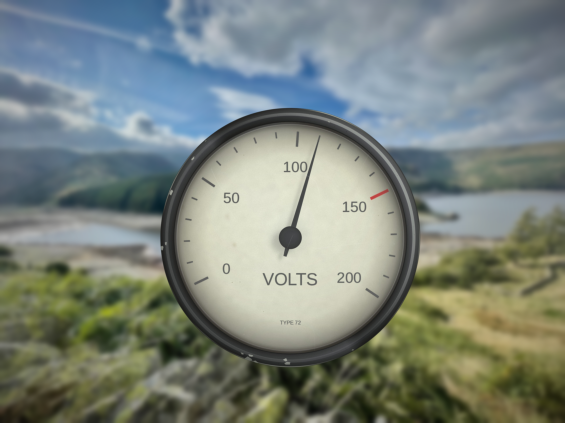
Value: 110,V
